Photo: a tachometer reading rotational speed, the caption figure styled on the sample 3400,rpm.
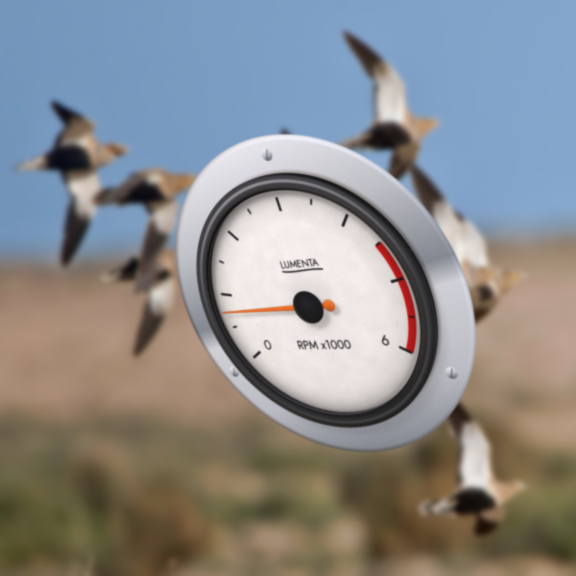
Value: 750,rpm
